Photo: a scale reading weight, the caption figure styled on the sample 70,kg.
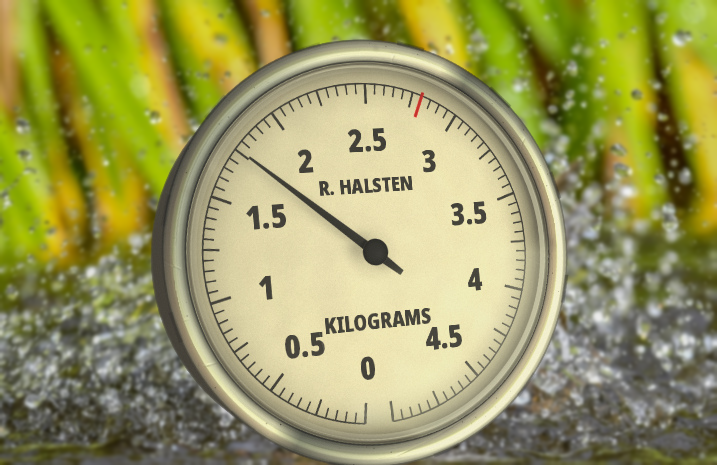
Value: 1.75,kg
